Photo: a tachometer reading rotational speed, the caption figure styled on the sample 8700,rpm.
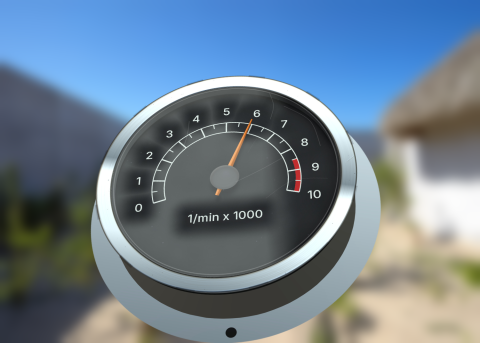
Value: 6000,rpm
